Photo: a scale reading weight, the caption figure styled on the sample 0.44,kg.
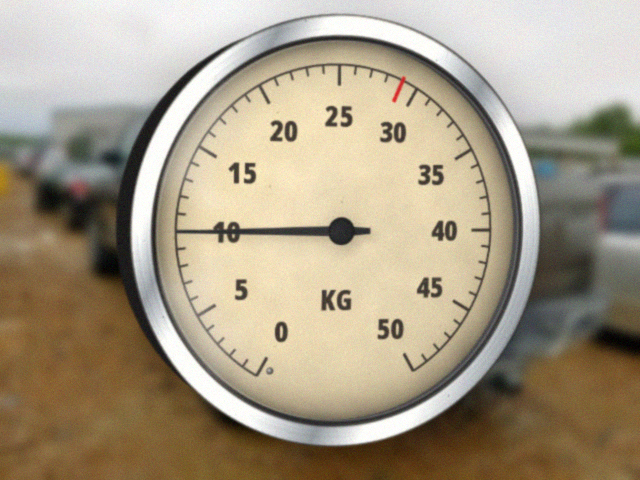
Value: 10,kg
